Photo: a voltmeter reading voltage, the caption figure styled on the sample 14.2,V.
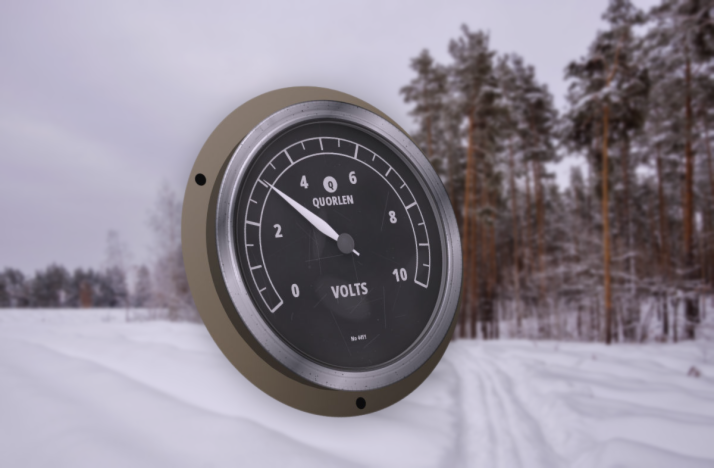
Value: 3,V
